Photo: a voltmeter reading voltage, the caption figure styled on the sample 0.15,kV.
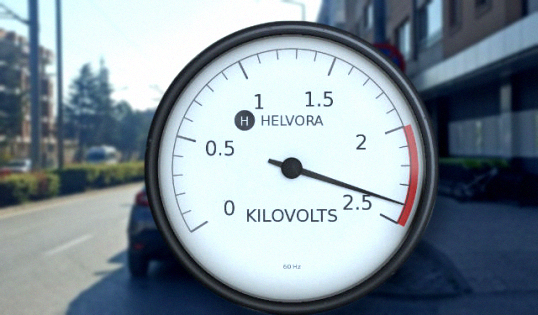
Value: 2.4,kV
